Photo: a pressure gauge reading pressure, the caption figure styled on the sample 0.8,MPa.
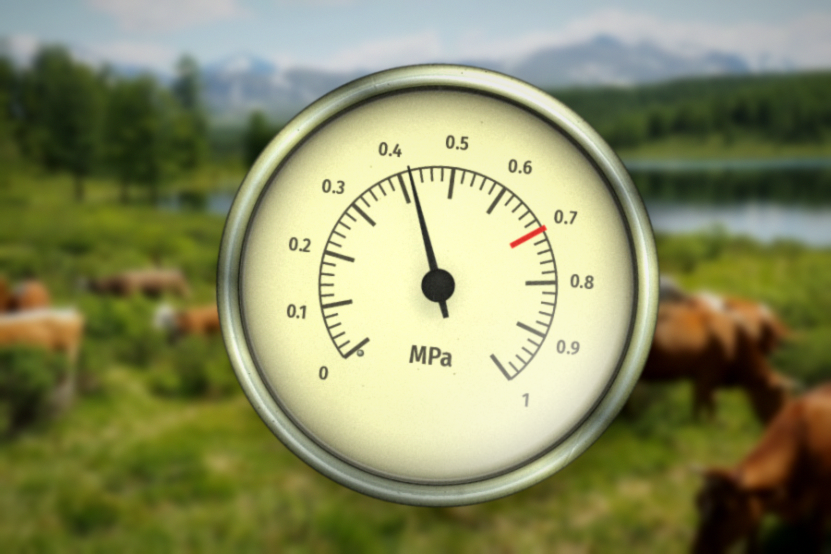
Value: 0.42,MPa
